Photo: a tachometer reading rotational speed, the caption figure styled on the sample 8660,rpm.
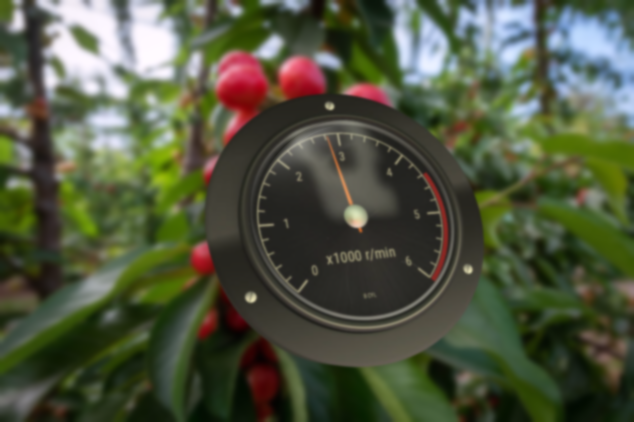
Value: 2800,rpm
